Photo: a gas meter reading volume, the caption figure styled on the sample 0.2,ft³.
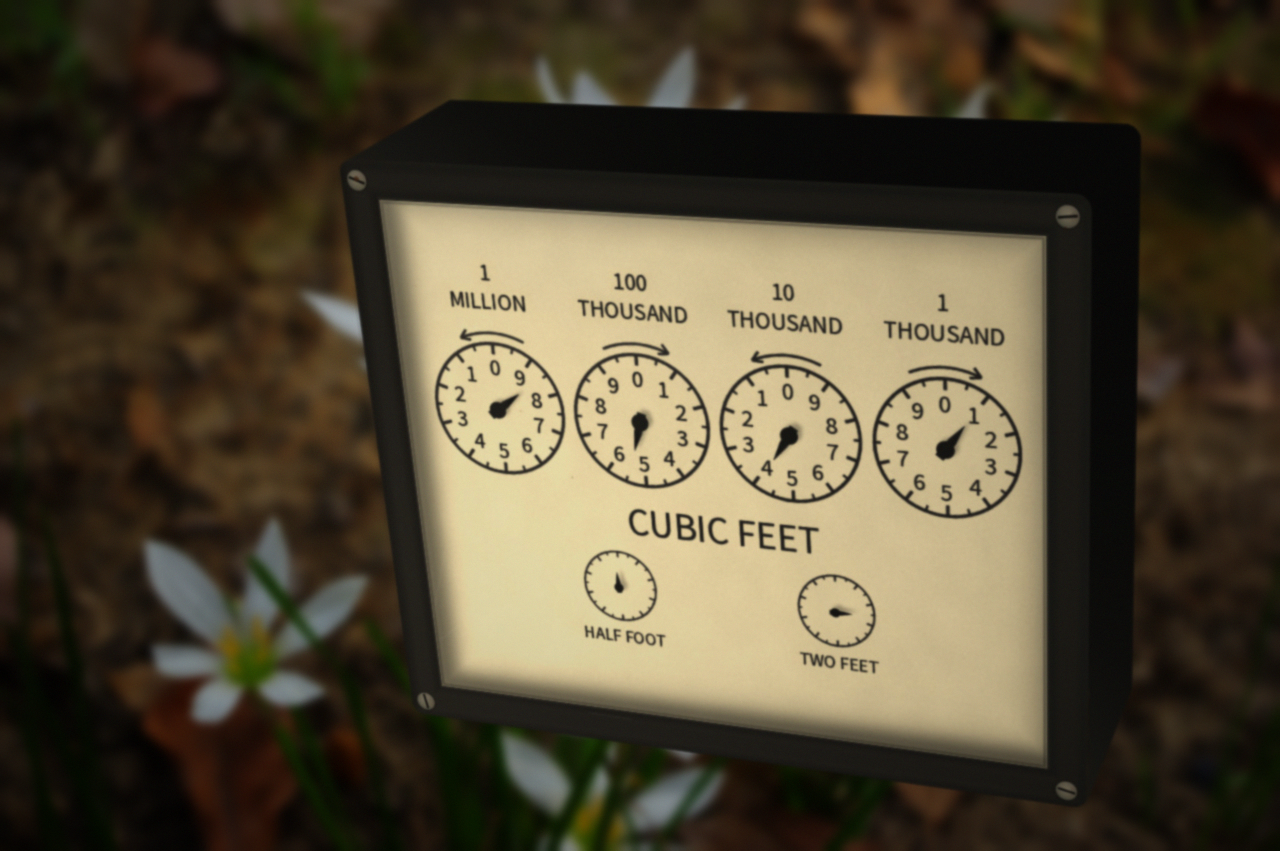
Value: 854100,ft³
